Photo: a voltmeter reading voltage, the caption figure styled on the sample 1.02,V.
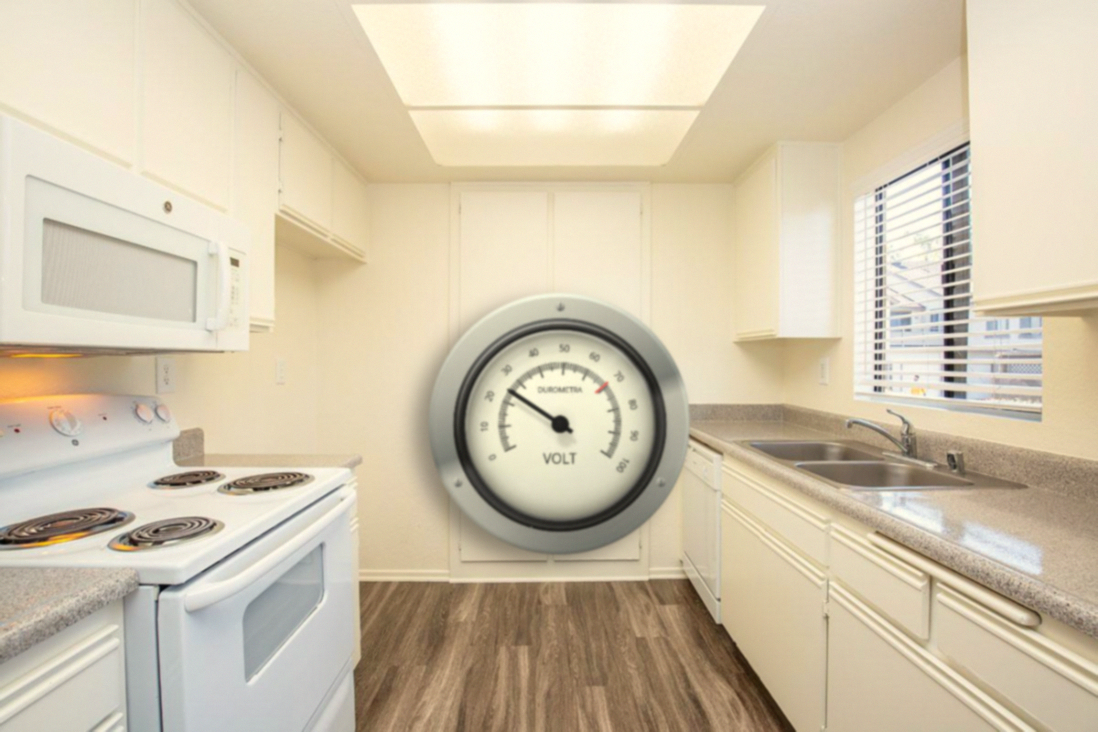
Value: 25,V
